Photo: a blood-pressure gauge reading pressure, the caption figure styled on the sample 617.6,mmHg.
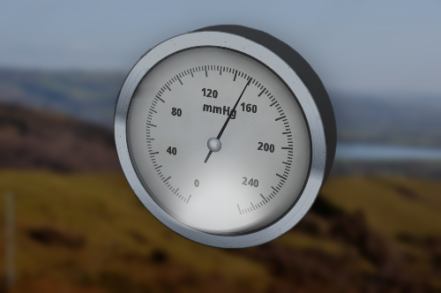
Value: 150,mmHg
